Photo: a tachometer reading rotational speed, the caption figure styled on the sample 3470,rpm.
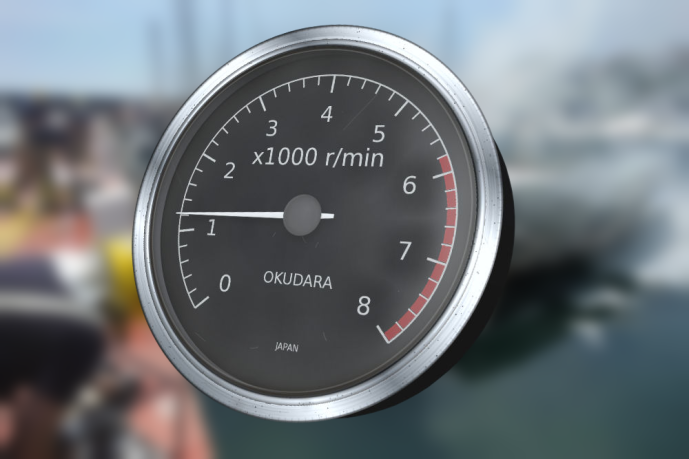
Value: 1200,rpm
